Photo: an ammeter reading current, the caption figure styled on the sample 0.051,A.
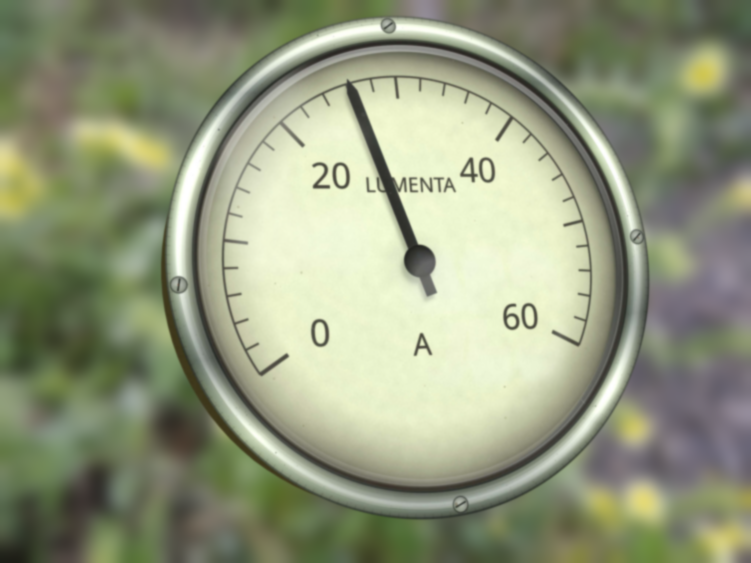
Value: 26,A
